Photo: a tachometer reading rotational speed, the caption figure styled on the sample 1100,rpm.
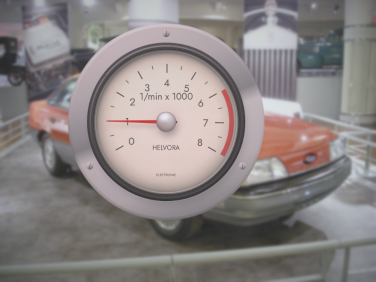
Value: 1000,rpm
